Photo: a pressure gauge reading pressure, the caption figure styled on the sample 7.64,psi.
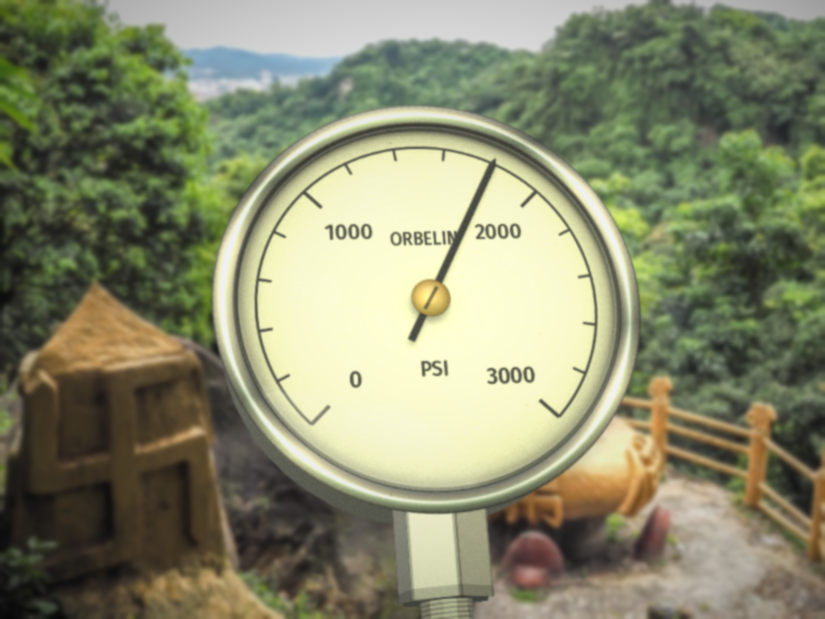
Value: 1800,psi
